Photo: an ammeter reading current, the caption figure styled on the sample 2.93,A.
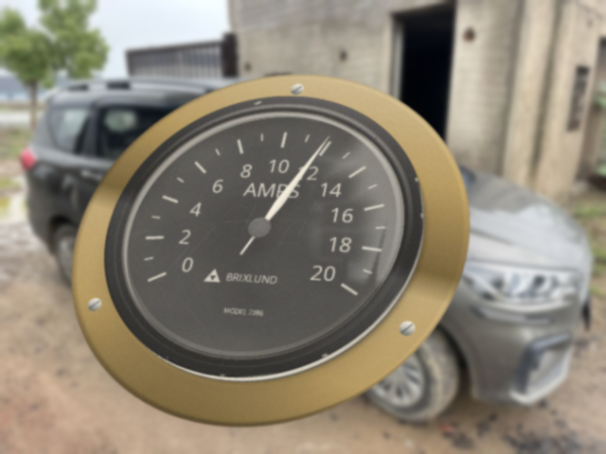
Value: 12,A
